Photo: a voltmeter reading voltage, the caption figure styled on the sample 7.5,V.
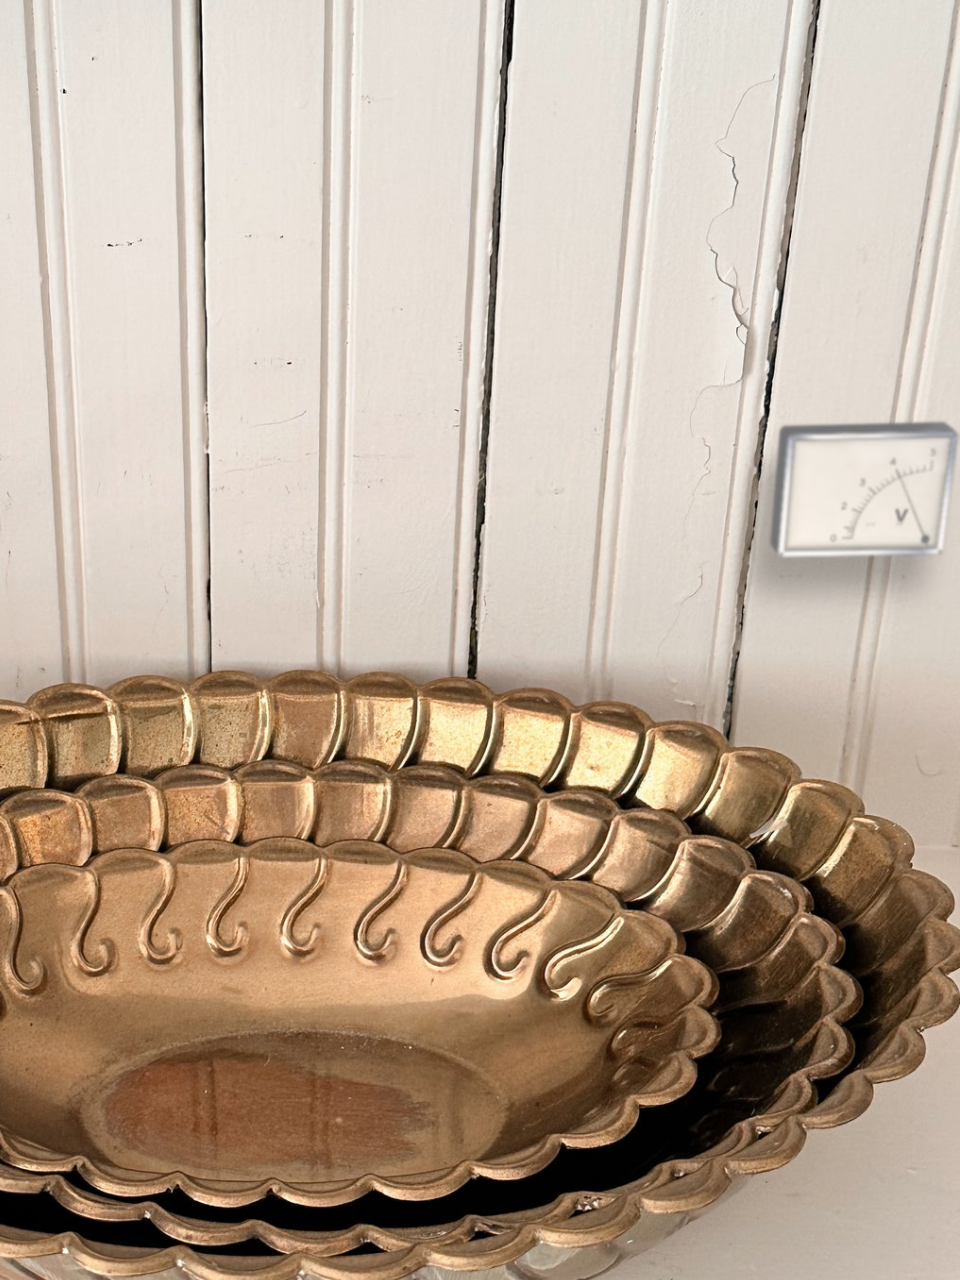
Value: 4,V
